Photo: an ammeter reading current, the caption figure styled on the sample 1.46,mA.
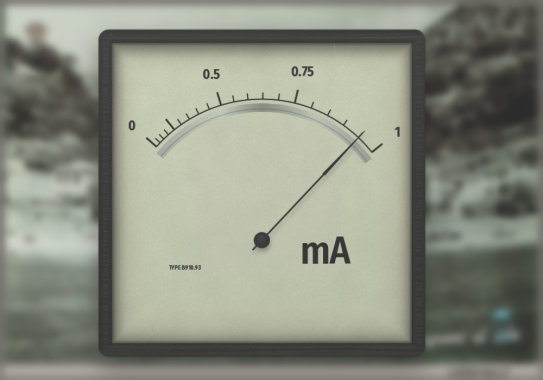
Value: 0.95,mA
